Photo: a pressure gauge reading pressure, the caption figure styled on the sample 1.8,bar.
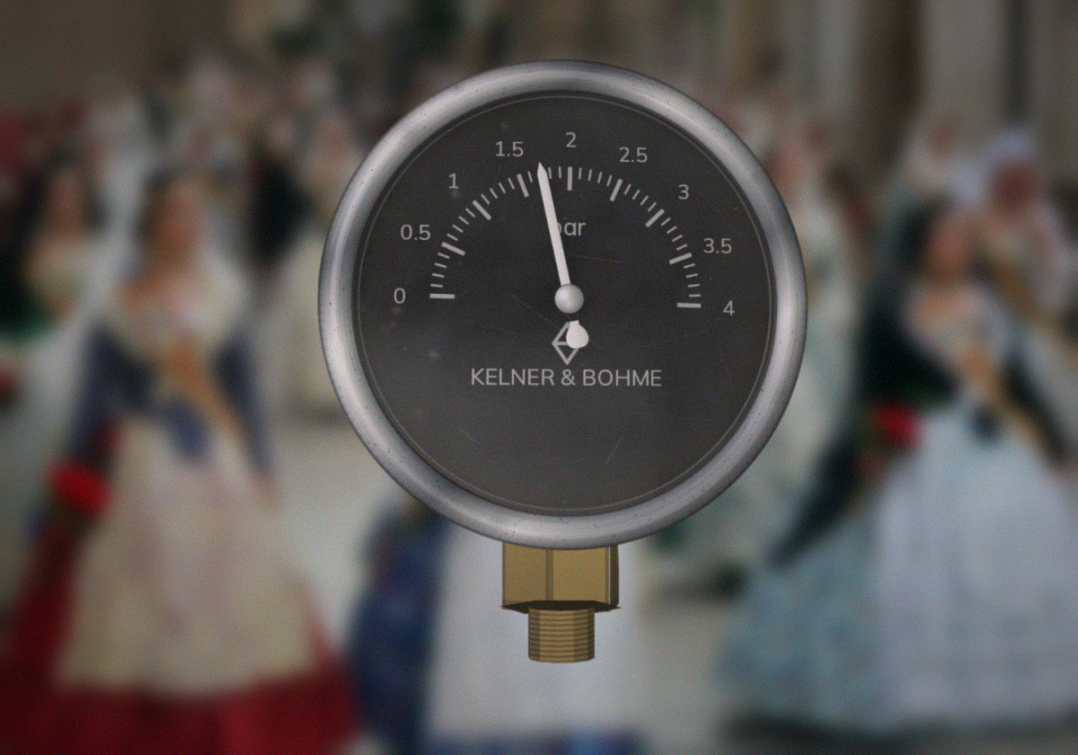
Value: 1.7,bar
